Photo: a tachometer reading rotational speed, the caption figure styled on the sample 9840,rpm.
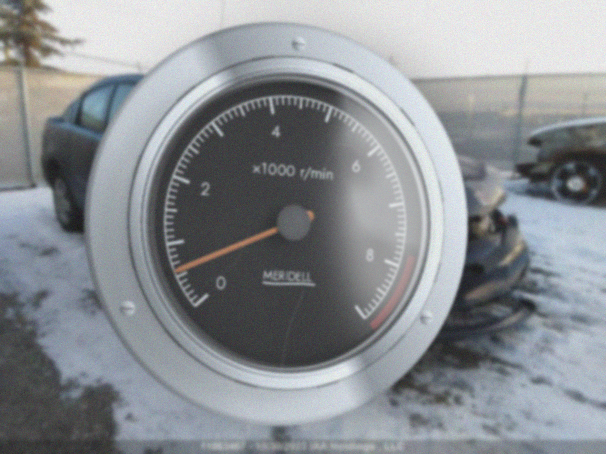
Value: 600,rpm
